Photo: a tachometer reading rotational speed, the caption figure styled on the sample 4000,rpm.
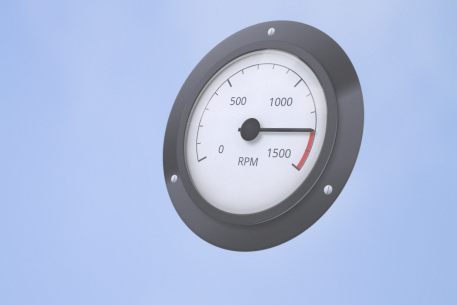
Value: 1300,rpm
